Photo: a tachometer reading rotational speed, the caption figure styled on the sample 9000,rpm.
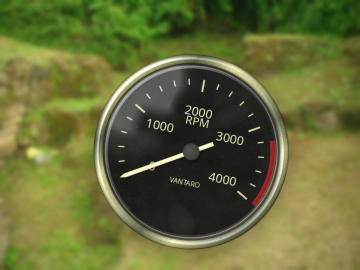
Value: 0,rpm
